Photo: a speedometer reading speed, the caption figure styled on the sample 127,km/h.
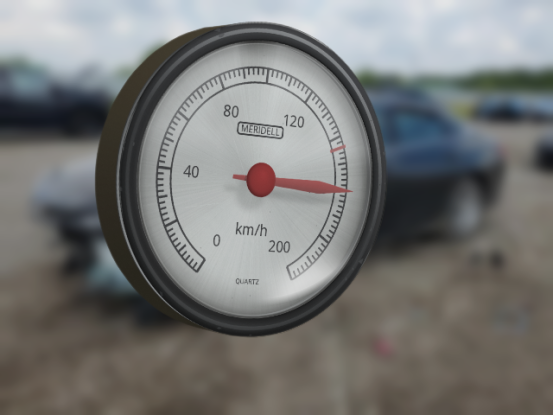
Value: 160,km/h
